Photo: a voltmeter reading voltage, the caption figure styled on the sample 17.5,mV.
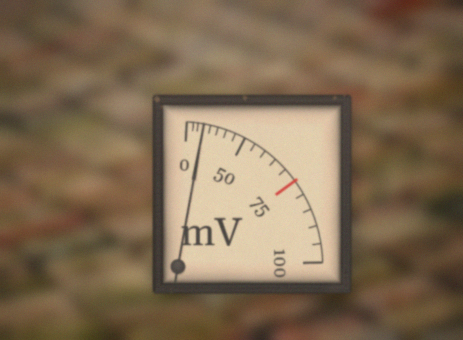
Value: 25,mV
